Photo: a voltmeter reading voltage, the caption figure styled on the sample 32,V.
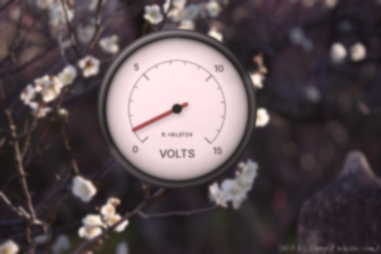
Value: 1,V
